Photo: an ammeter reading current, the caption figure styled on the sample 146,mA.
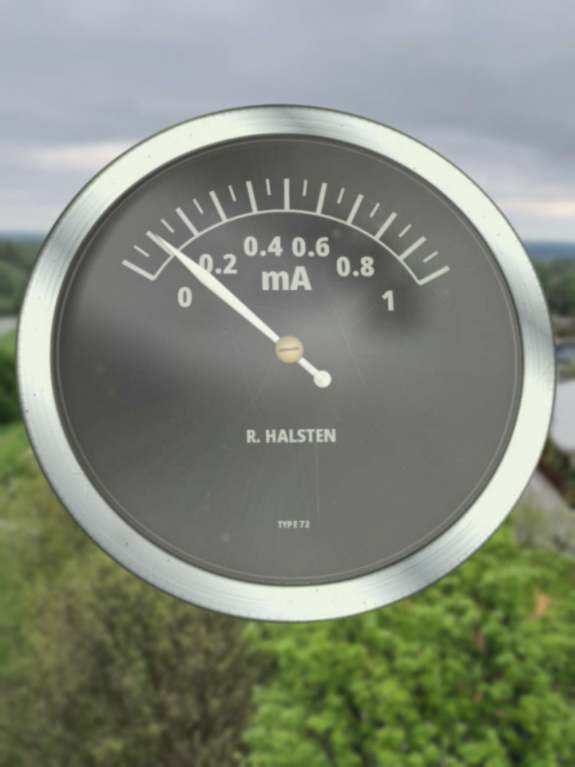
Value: 0.1,mA
